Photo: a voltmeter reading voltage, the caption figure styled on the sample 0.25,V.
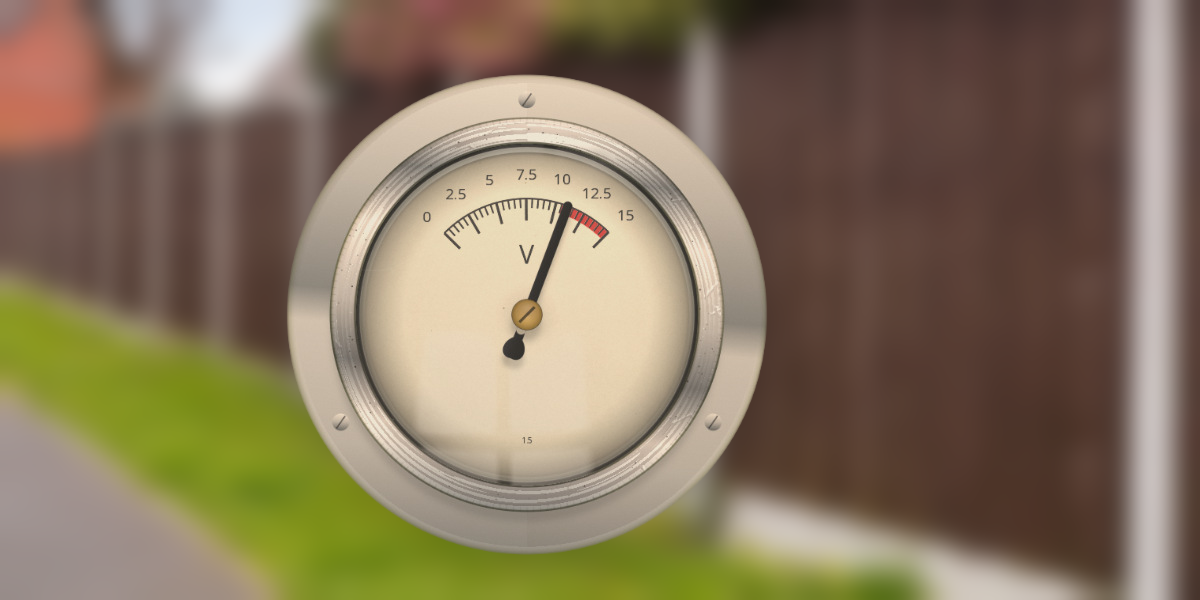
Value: 11,V
